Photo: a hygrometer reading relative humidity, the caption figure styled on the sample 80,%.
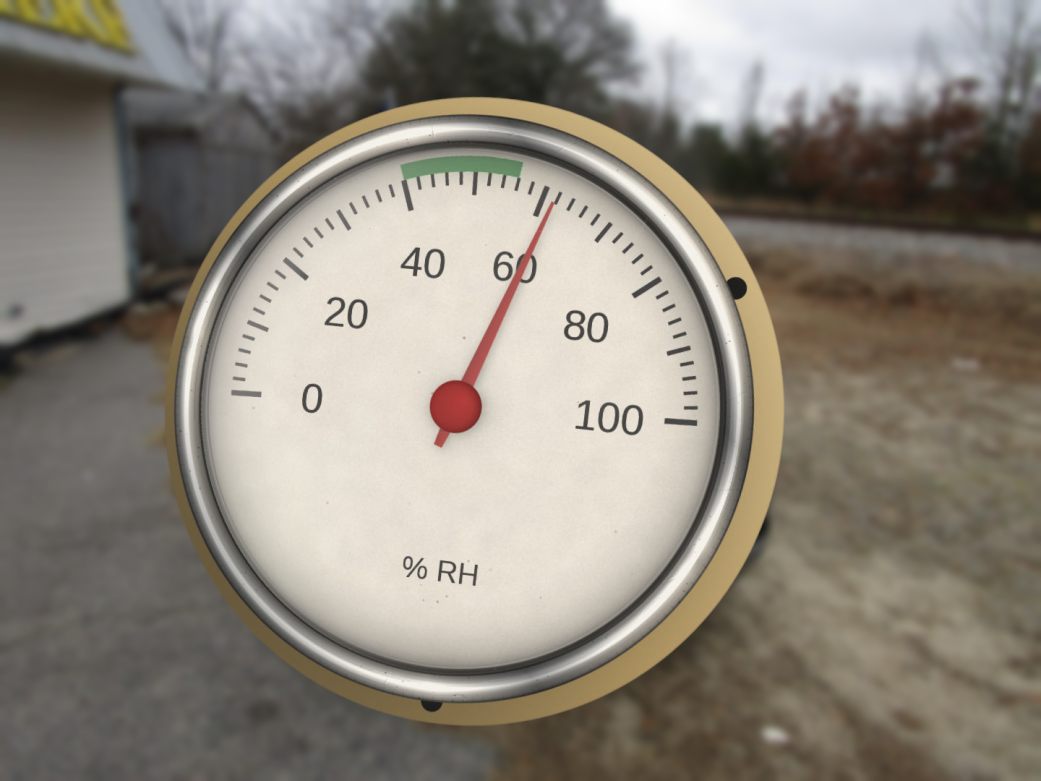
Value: 62,%
